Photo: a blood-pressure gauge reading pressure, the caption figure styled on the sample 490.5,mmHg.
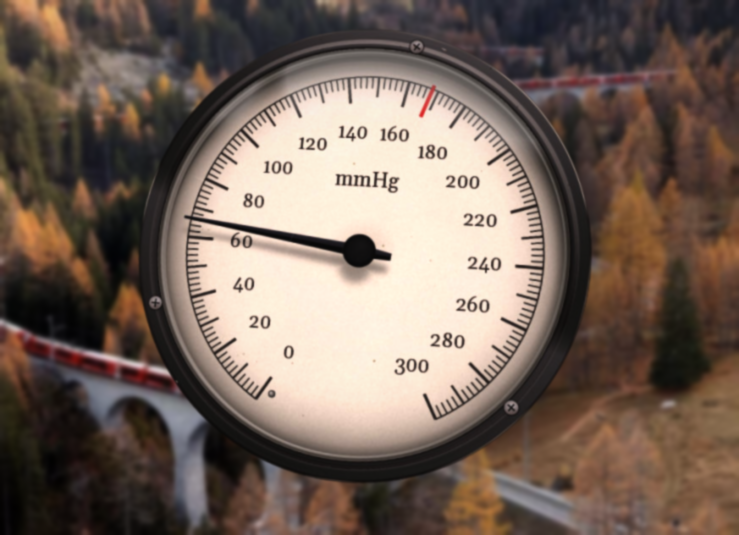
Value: 66,mmHg
